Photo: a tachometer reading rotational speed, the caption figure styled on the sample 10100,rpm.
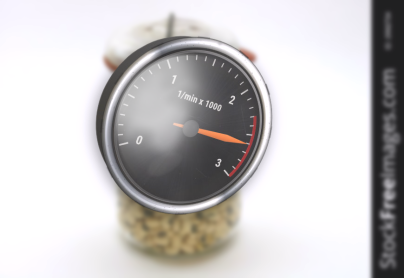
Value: 2600,rpm
